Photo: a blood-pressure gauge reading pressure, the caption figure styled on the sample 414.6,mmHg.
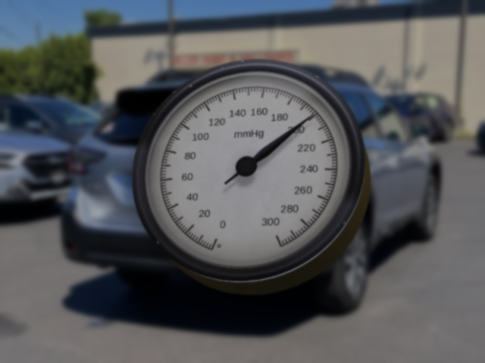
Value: 200,mmHg
